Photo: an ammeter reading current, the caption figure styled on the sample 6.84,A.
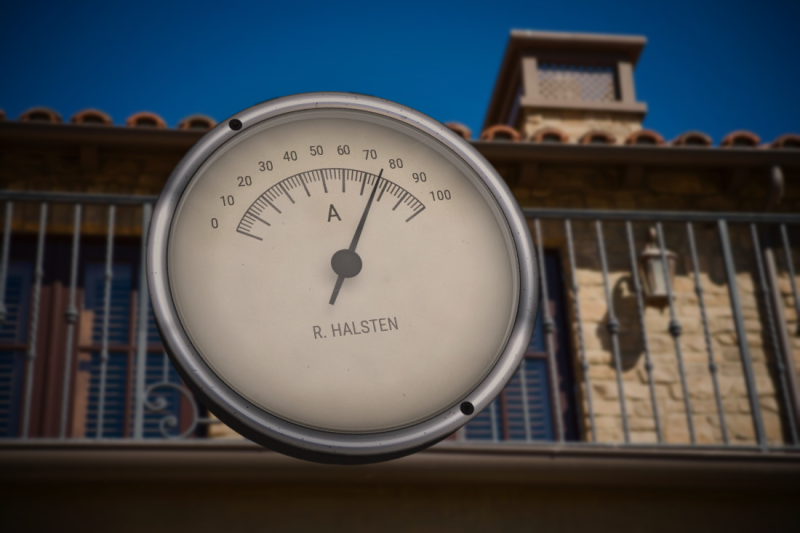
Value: 76,A
